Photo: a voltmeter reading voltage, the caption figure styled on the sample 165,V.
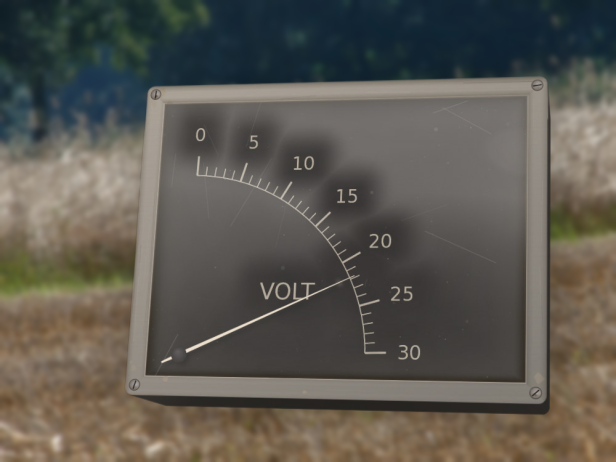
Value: 22,V
